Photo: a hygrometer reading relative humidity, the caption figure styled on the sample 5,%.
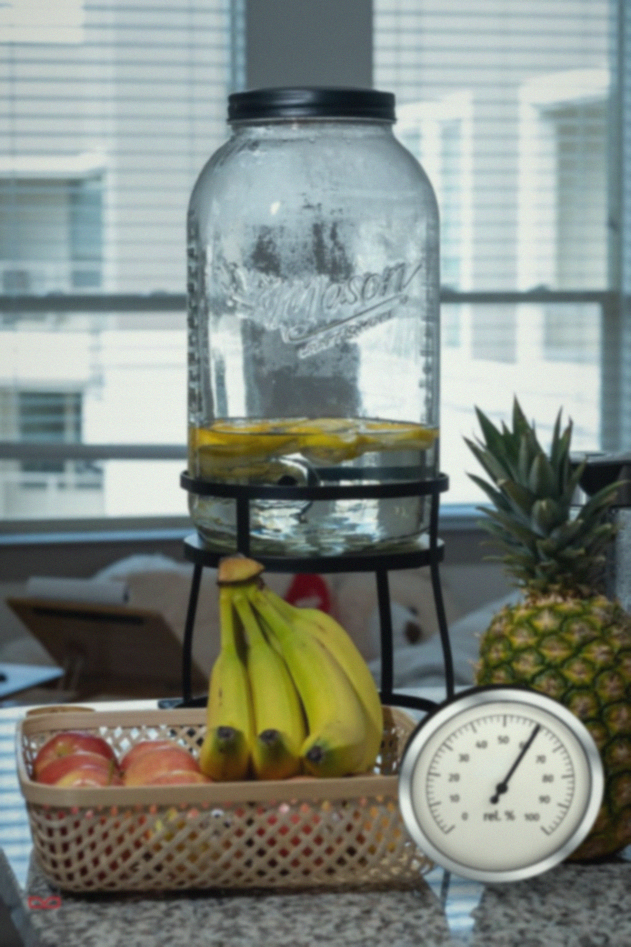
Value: 60,%
